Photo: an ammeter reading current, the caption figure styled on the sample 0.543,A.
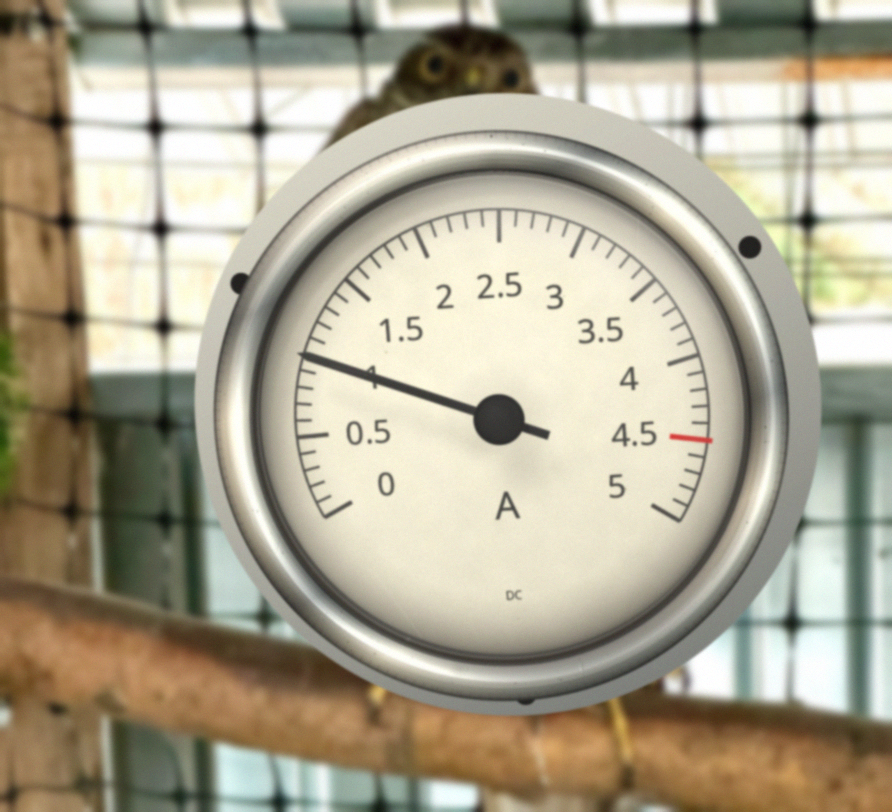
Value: 1,A
